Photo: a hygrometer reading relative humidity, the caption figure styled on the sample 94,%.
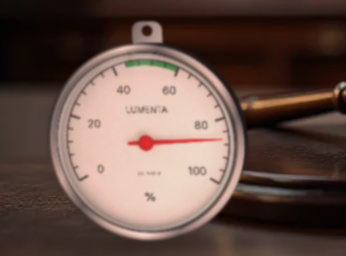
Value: 86,%
